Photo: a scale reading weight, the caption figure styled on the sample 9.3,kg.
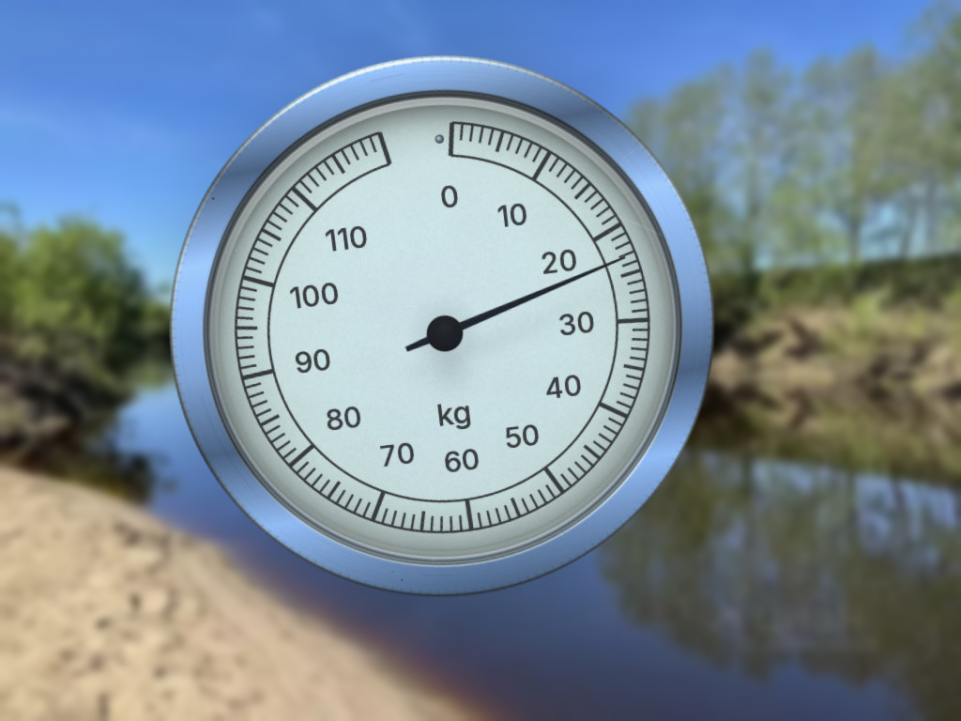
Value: 23,kg
